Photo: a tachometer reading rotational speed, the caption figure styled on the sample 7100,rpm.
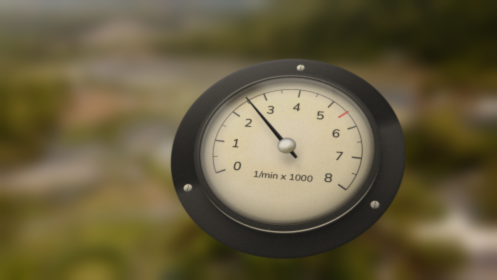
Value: 2500,rpm
